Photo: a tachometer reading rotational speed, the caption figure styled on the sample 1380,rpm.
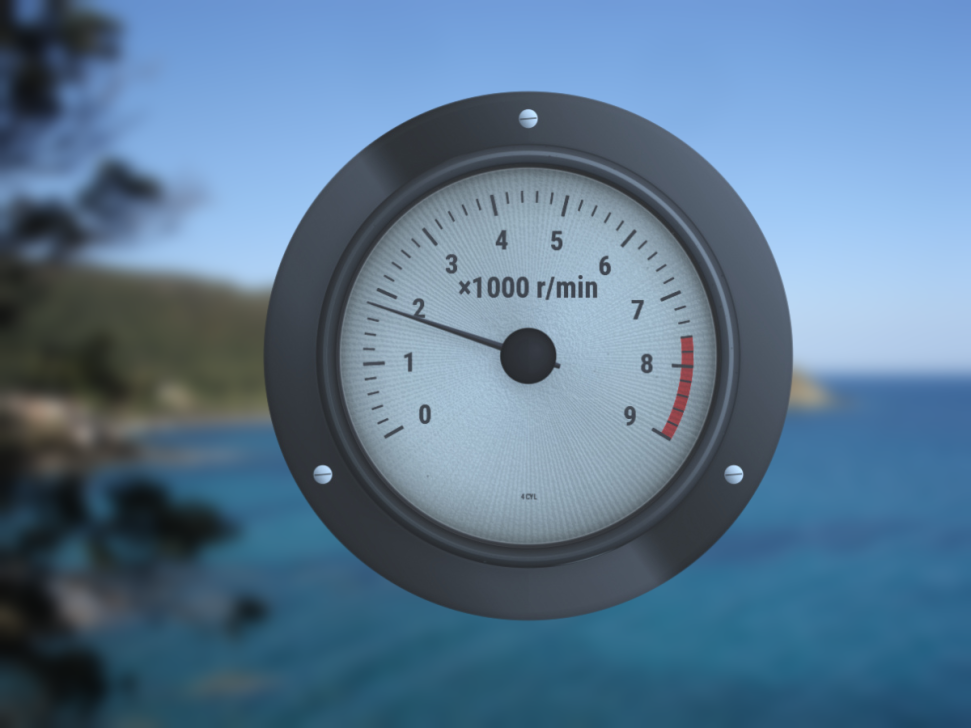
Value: 1800,rpm
